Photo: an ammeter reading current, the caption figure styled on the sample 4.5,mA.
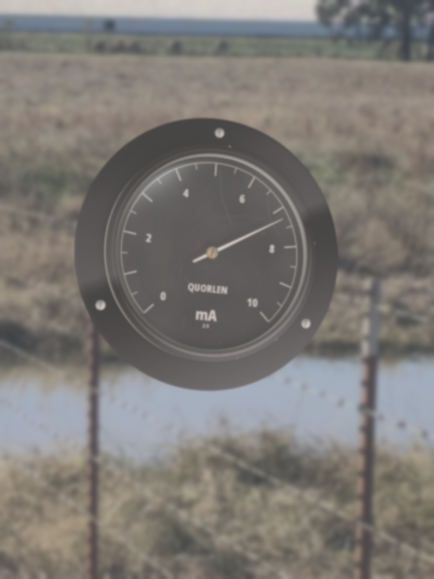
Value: 7.25,mA
